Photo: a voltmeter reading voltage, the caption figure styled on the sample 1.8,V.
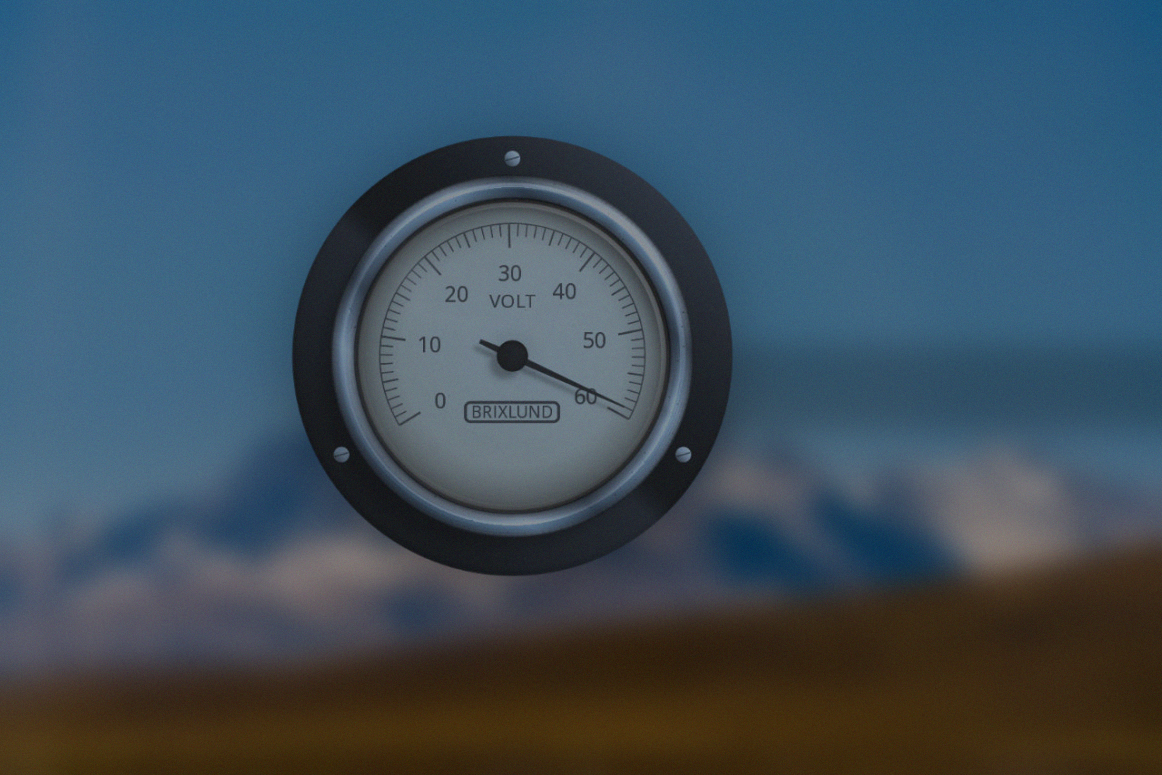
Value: 59,V
